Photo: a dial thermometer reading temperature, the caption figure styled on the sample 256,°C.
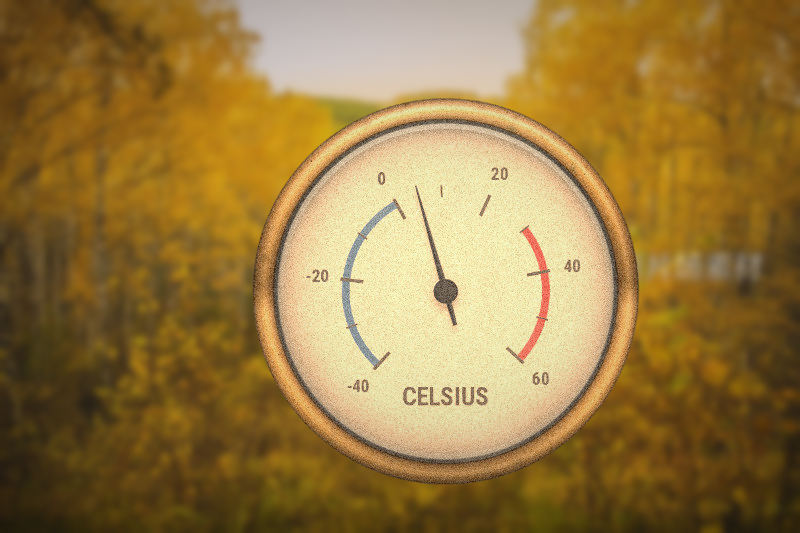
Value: 5,°C
